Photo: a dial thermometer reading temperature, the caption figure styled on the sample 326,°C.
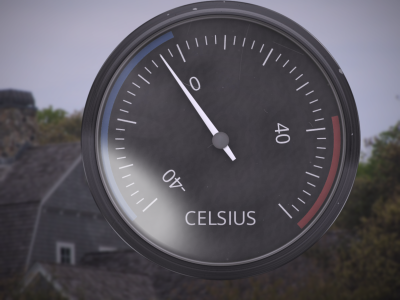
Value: -4,°C
